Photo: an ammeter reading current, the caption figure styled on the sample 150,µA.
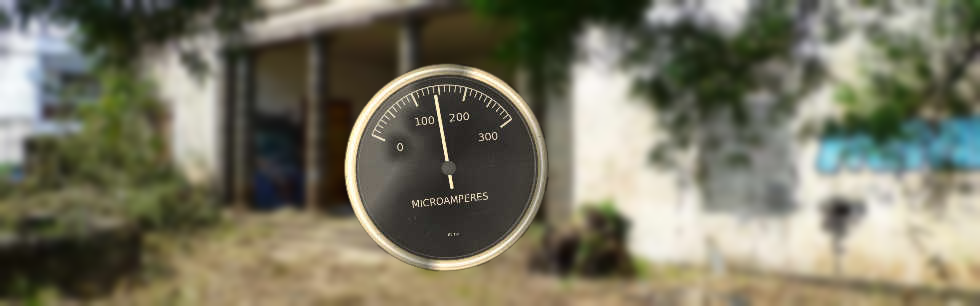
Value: 140,µA
